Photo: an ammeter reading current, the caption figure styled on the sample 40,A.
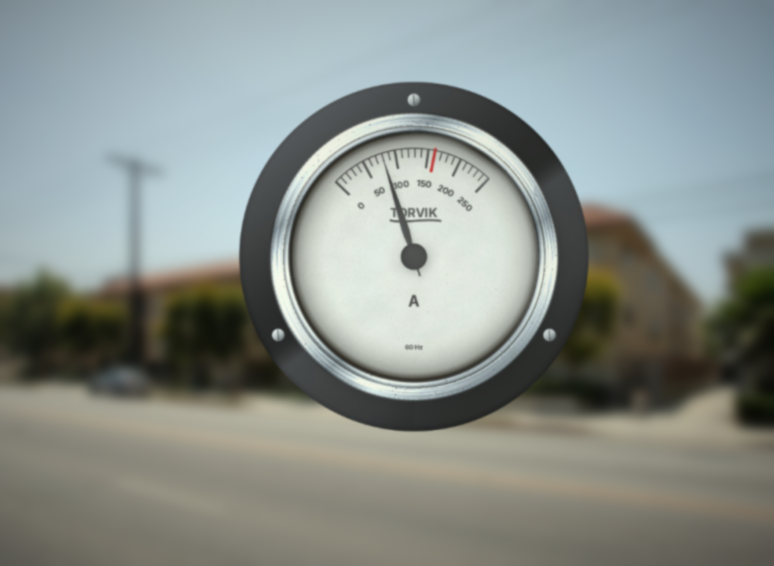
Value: 80,A
